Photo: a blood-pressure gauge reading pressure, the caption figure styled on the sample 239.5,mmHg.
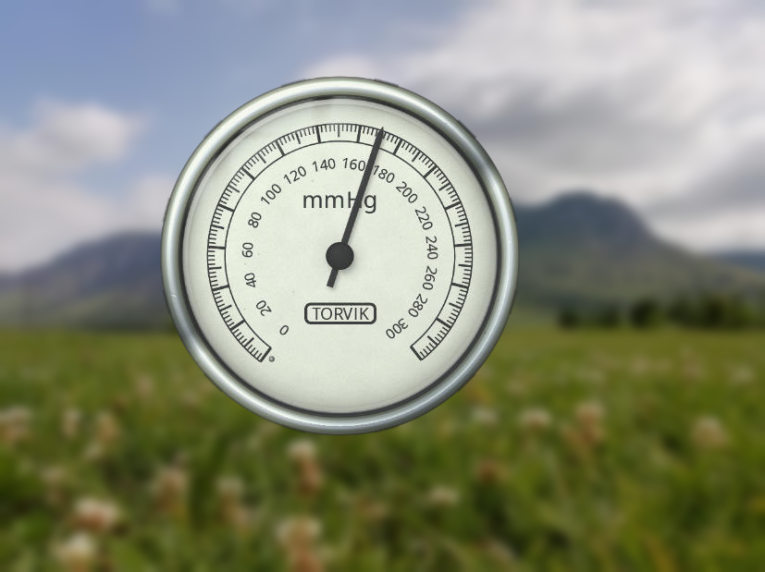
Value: 170,mmHg
